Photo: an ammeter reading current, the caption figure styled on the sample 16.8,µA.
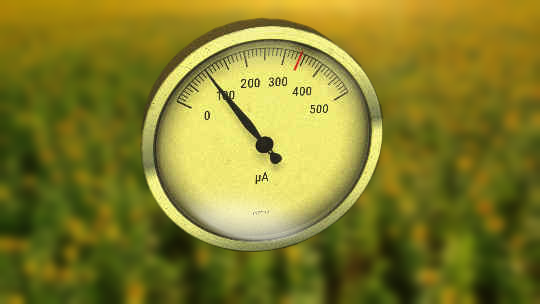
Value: 100,µA
